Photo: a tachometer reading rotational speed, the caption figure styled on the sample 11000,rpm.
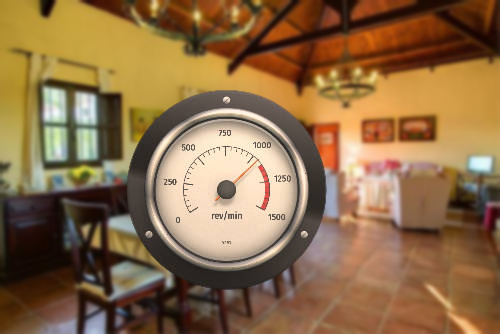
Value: 1050,rpm
